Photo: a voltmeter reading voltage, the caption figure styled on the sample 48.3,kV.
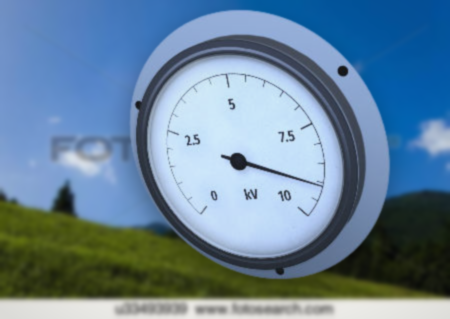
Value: 9,kV
